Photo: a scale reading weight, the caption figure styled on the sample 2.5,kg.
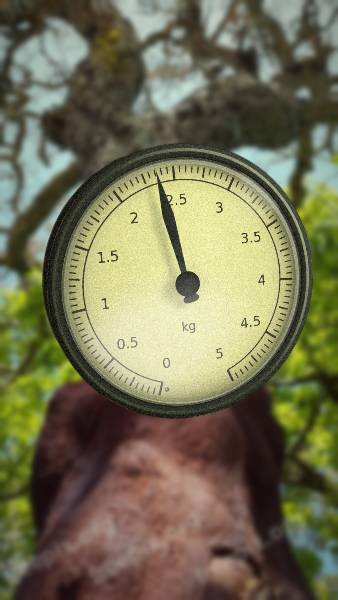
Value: 2.35,kg
